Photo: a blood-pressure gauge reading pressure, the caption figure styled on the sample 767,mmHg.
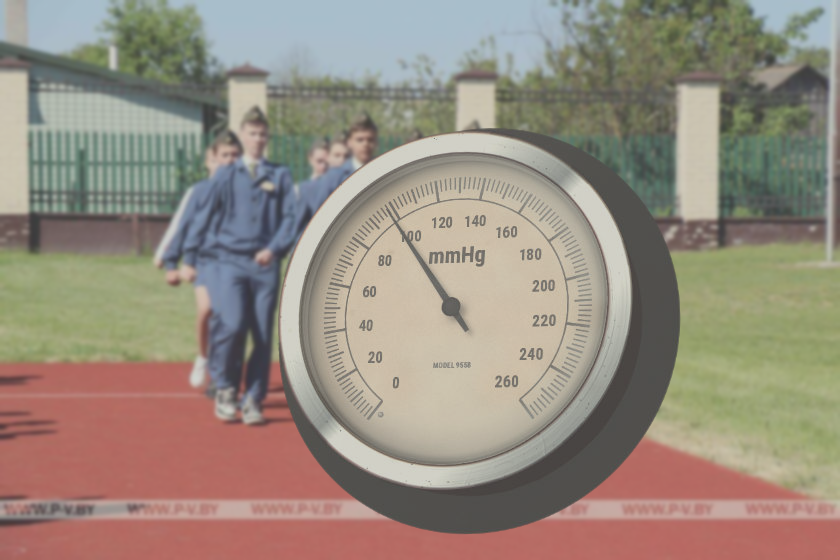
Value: 98,mmHg
